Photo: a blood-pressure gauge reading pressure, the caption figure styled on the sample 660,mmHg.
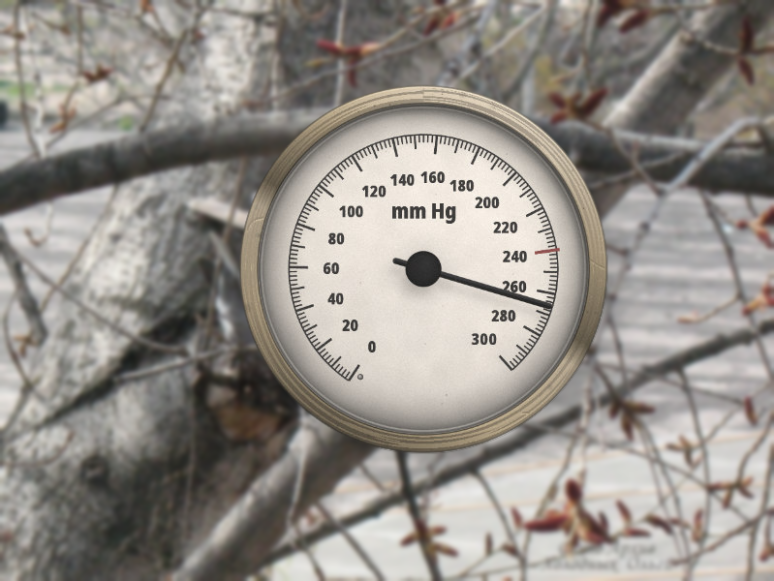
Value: 266,mmHg
